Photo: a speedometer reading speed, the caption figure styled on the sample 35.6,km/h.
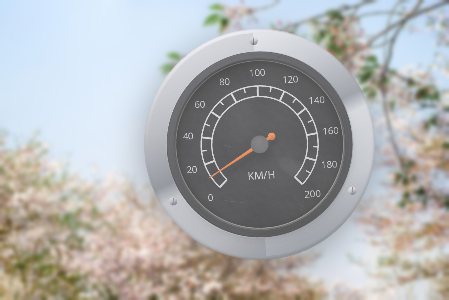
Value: 10,km/h
